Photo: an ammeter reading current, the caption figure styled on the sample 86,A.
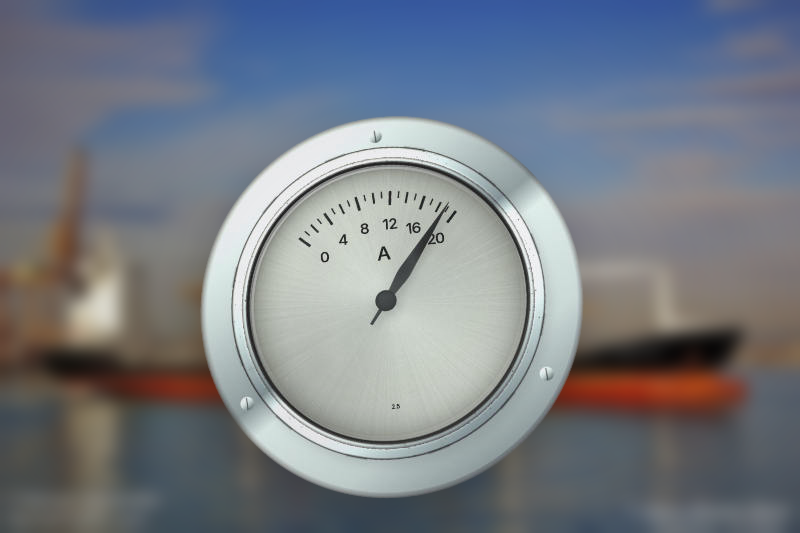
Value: 19,A
